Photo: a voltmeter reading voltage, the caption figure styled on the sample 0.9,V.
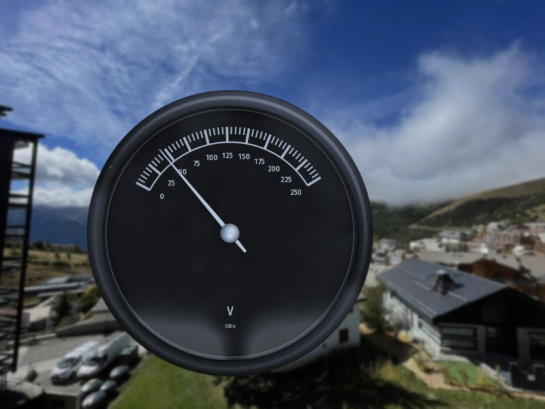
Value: 45,V
